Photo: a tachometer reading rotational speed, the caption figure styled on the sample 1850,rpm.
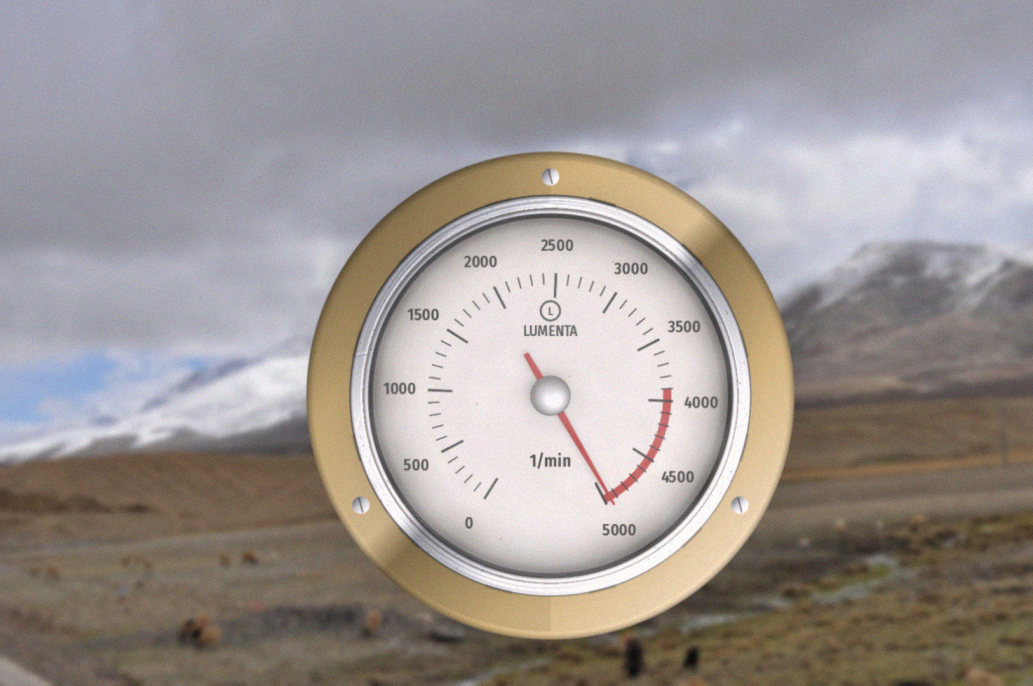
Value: 4950,rpm
